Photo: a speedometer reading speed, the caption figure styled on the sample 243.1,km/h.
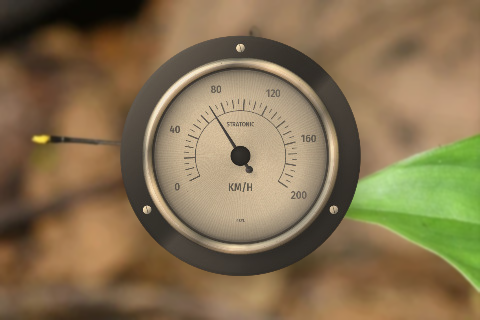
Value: 70,km/h
